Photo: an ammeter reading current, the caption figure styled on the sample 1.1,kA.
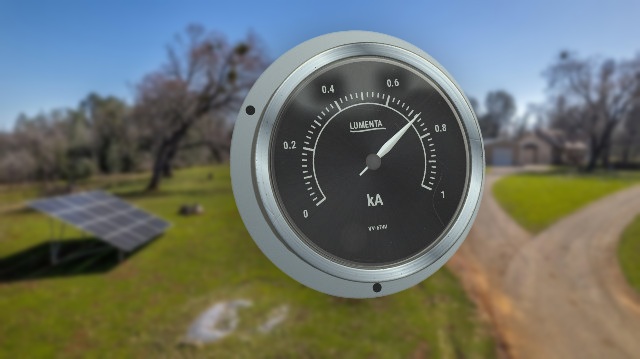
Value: 0.72,kA
